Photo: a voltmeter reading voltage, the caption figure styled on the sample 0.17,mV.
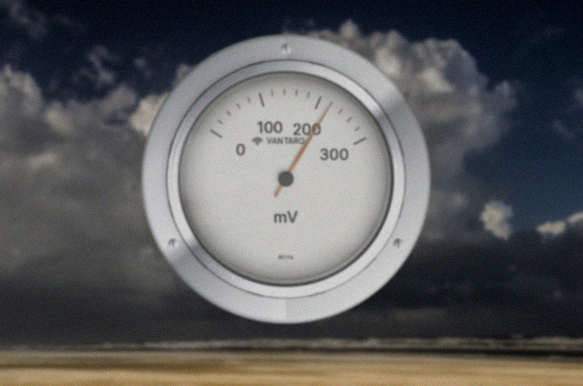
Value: 220,mV
